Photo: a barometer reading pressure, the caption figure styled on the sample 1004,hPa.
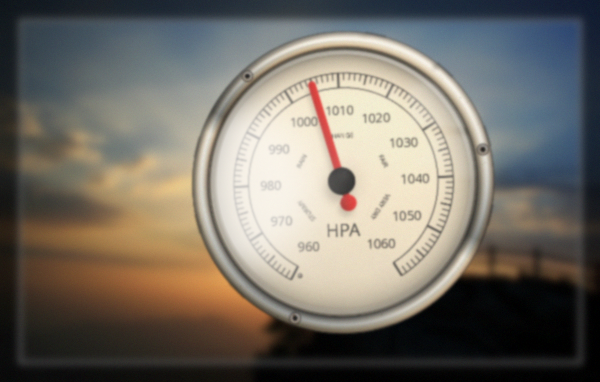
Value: 1005,hPa
